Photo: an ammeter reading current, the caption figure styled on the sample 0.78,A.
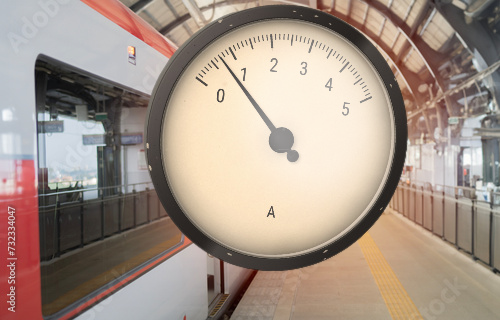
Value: 0.7,A
